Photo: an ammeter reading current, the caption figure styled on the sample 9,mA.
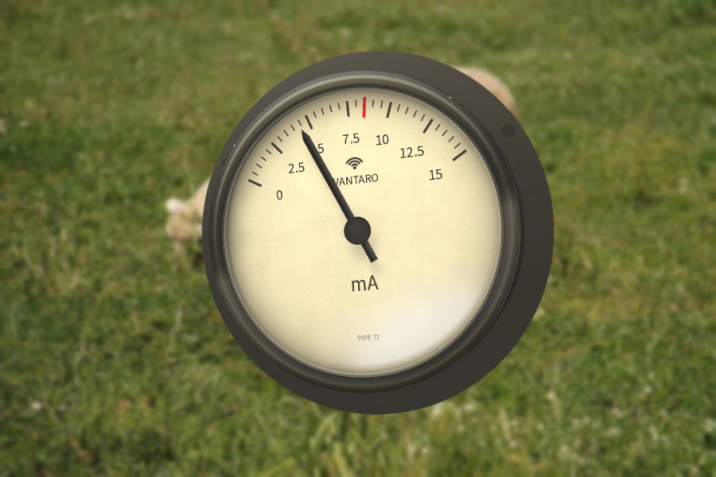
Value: 4.5,mA
